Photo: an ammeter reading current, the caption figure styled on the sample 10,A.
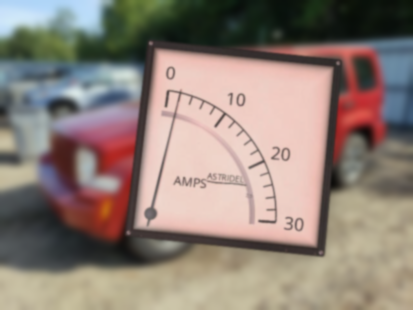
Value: 2,A
